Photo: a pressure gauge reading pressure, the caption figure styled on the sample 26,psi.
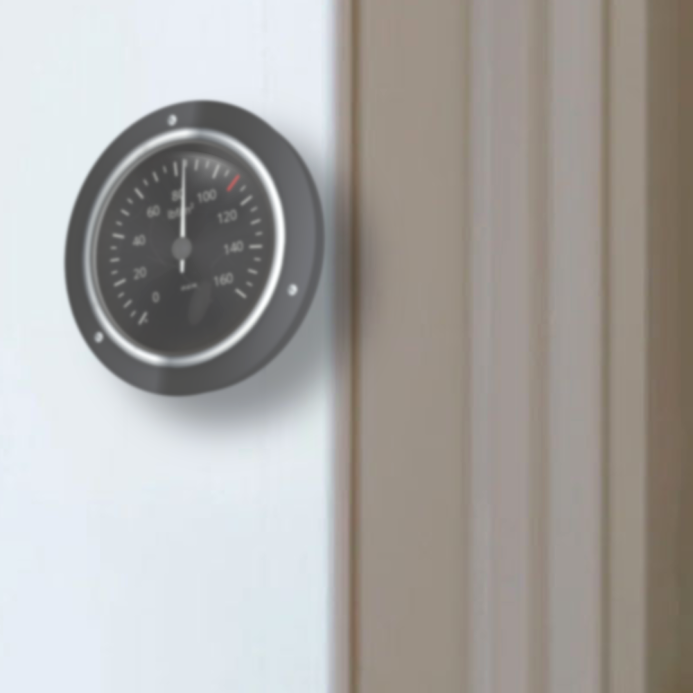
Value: 85,psi
